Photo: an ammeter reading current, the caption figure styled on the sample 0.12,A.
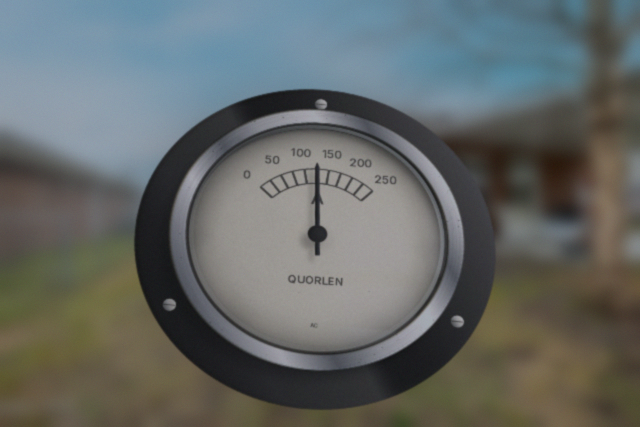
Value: 125,A
